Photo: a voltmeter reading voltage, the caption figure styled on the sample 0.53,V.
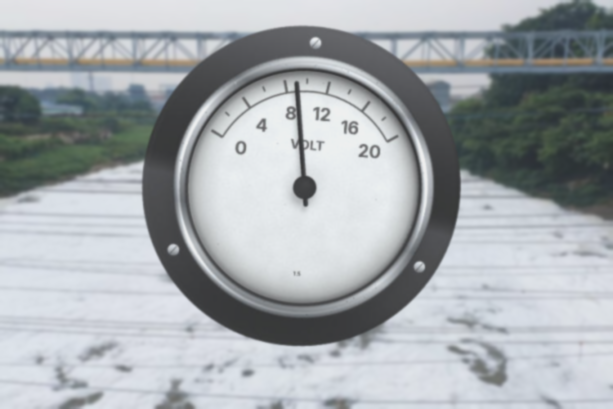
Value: 9,V
